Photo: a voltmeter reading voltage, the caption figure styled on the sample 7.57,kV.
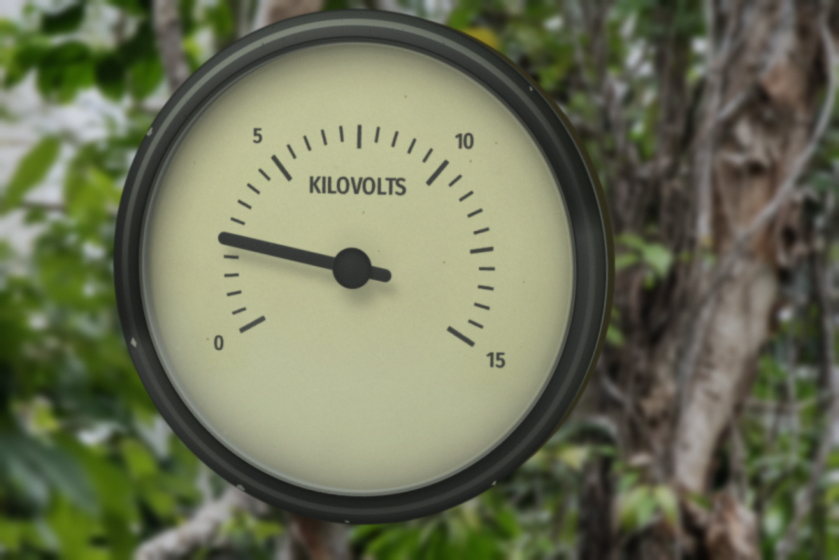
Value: 2.5,kV
